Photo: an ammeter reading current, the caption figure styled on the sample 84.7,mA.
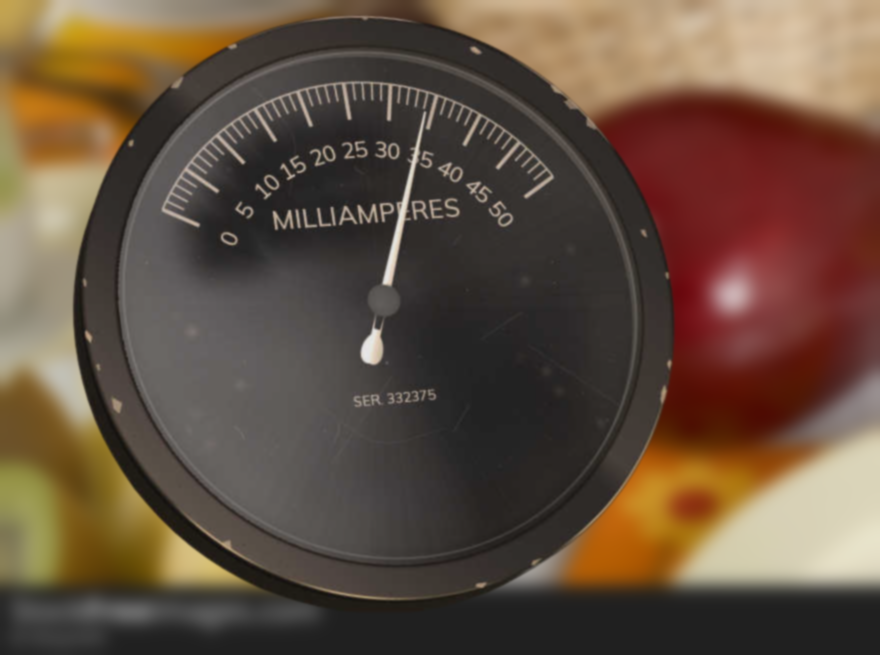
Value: 34,mA
